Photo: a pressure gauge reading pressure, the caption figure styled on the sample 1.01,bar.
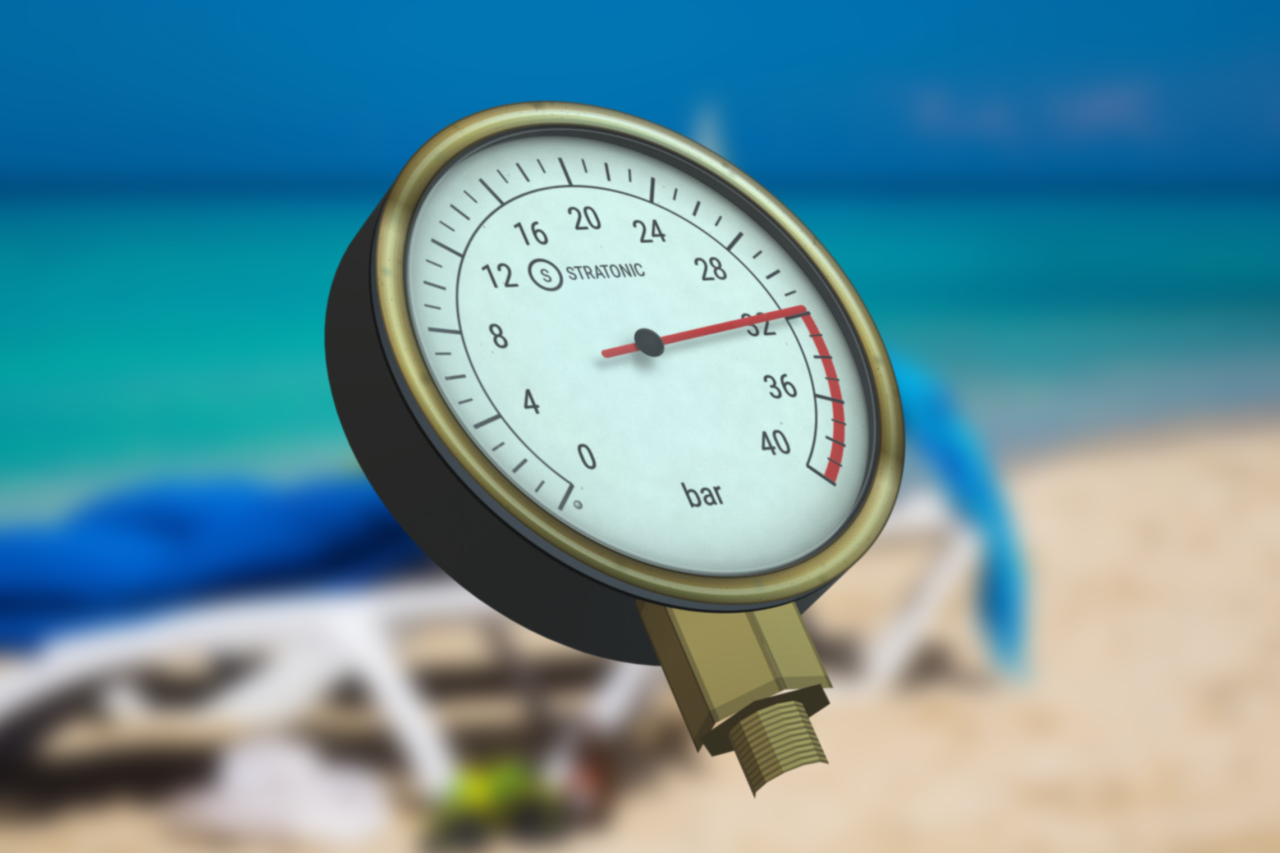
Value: 32,bar
